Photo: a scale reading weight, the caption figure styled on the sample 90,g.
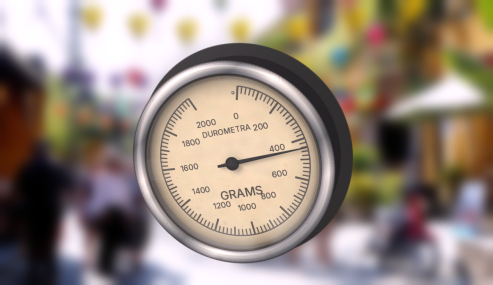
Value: 440,g
